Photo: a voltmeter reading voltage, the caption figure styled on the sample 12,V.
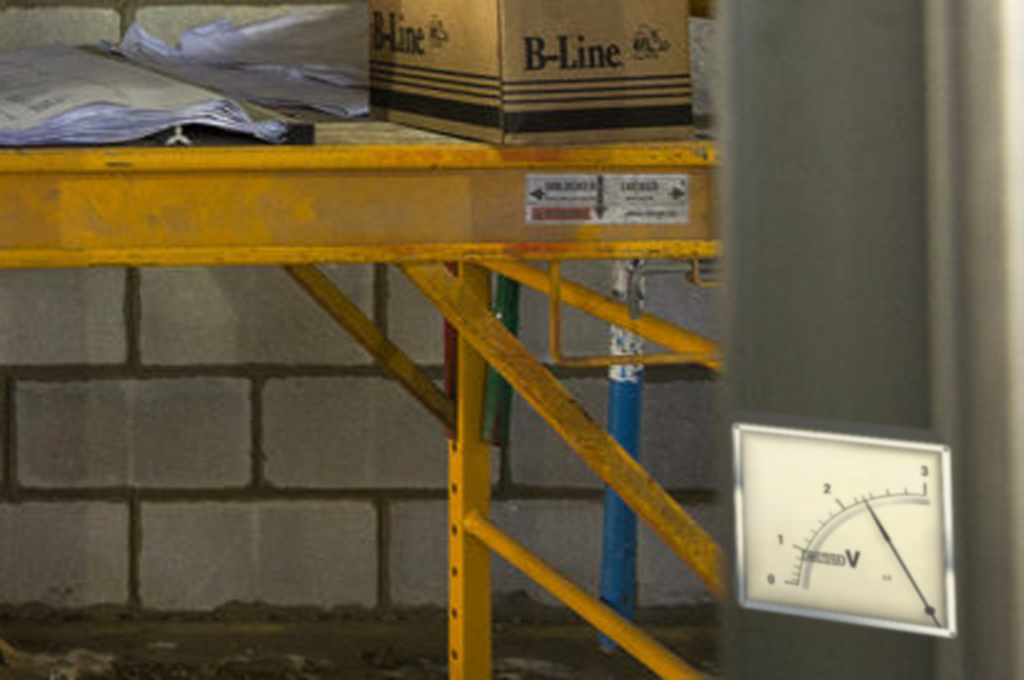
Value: 2.3,V
